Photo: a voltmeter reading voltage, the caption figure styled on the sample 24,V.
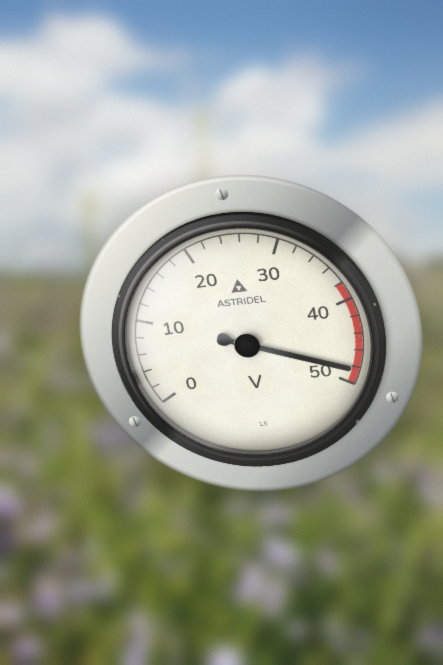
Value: 48,V
